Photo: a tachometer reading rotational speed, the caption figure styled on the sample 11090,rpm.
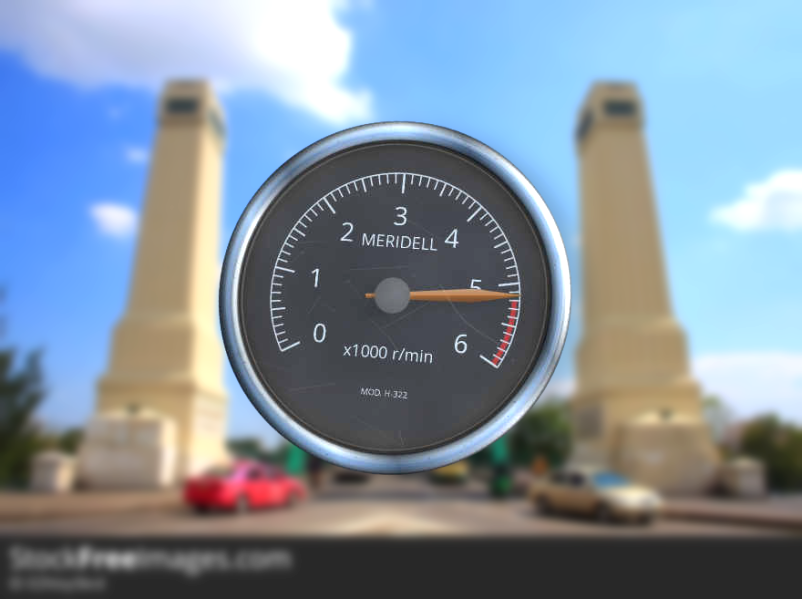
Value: 5150,rpm
